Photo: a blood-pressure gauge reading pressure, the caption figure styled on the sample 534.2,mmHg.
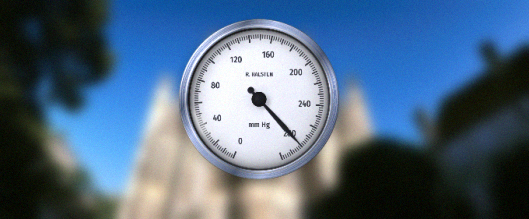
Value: 280,mmHg
